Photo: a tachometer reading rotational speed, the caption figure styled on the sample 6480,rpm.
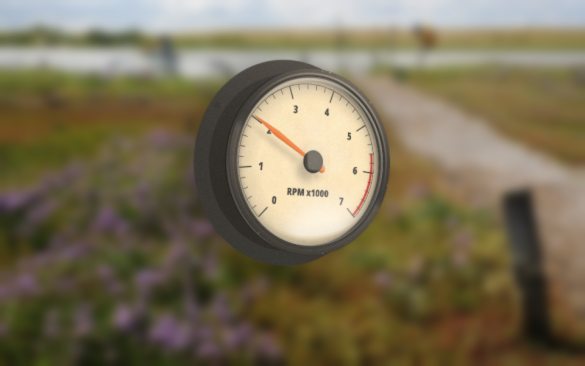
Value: 2000,rpm
